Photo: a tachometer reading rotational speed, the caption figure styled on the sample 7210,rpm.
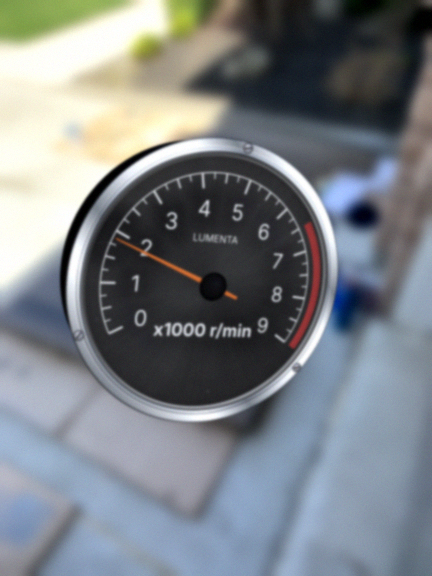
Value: 1875,rpm
